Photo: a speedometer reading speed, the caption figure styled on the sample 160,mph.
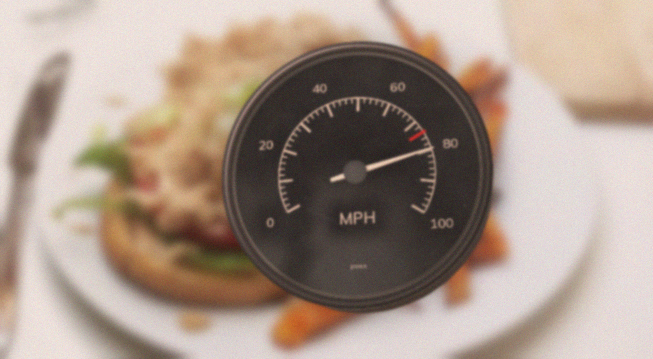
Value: 80,mph
